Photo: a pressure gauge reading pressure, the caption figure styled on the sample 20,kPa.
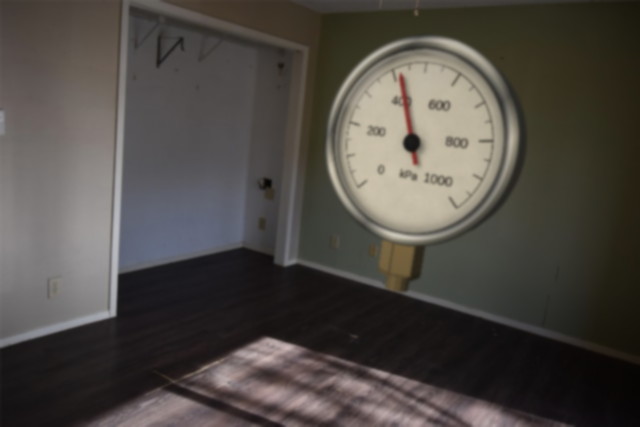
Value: 425,kPa
